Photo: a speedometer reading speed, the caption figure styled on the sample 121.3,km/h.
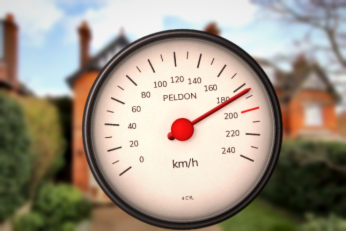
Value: 185,km/h
